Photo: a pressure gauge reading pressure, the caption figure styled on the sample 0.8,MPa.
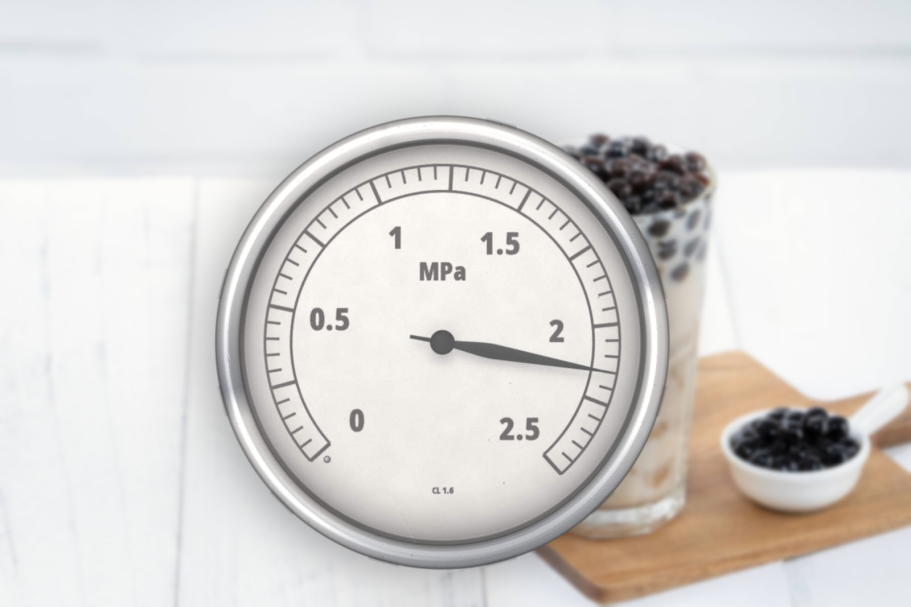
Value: 2.15,MPa
